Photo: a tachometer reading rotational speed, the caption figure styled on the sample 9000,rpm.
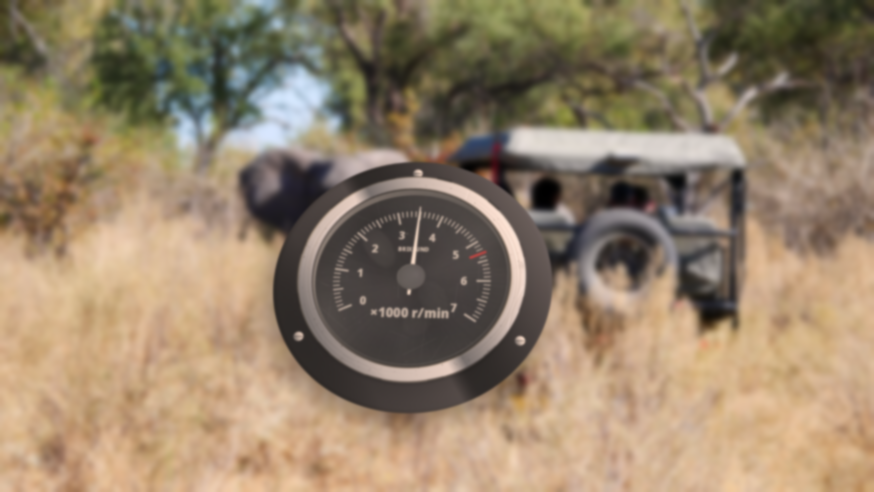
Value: 3500,rpm
